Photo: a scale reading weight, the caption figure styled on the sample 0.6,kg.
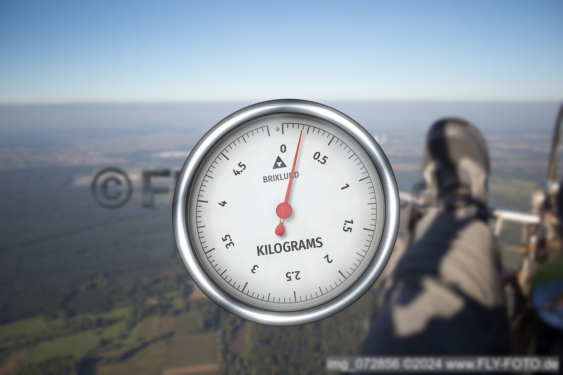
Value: 0.2,kg
